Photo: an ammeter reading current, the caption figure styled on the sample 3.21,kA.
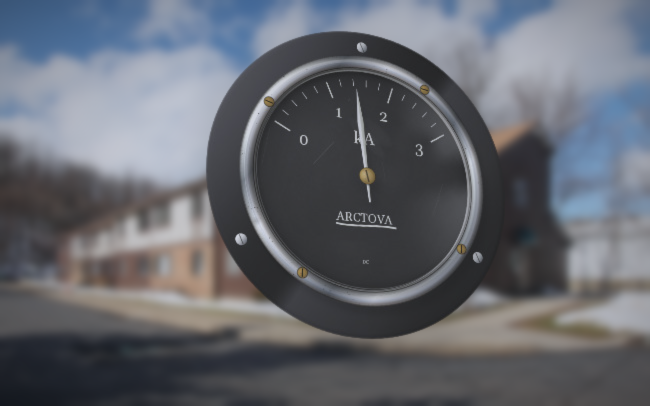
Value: 1.4,kA
